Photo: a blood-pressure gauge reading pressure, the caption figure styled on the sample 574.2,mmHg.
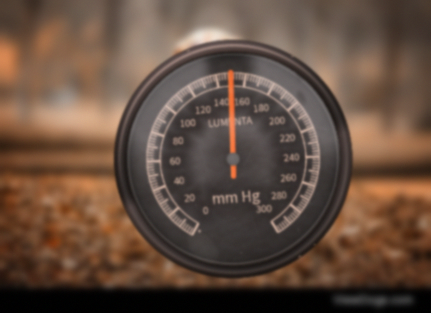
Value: 150,mmHg
